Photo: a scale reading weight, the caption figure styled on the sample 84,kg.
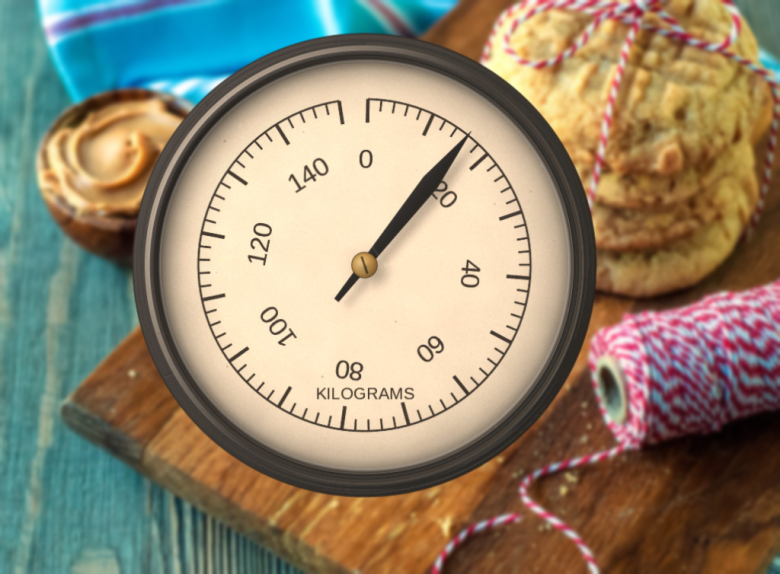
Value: 16,kg
